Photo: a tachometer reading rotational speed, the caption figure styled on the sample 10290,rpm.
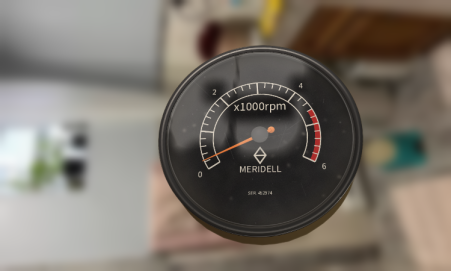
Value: 200,rpm
